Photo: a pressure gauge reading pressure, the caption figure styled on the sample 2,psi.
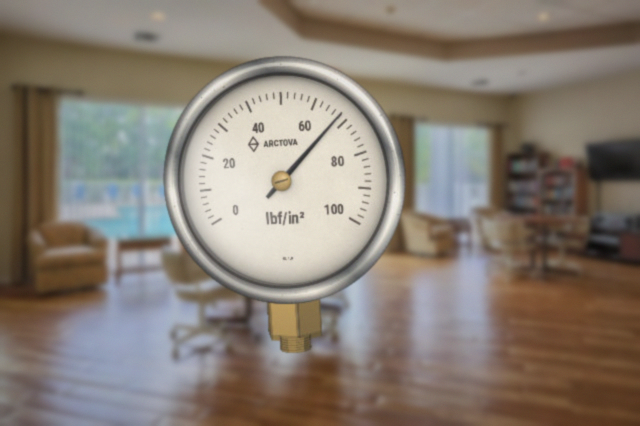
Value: 68,psi
